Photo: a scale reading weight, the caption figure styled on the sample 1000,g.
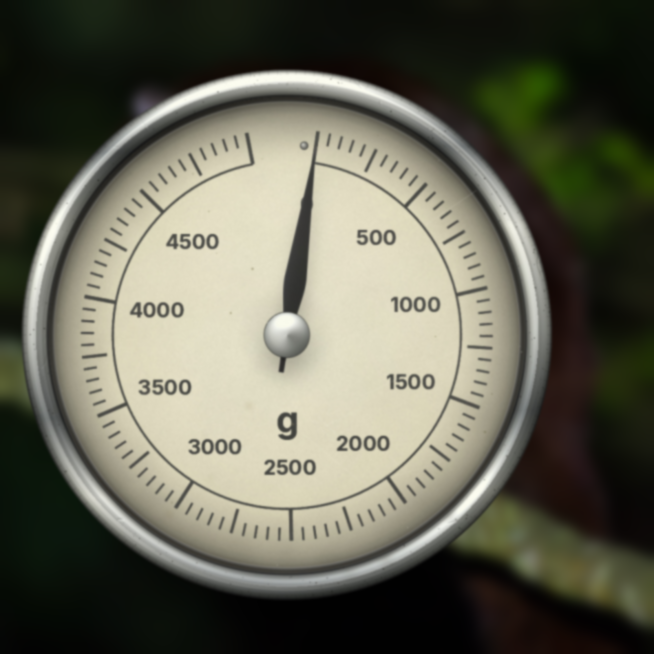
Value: 0,g
